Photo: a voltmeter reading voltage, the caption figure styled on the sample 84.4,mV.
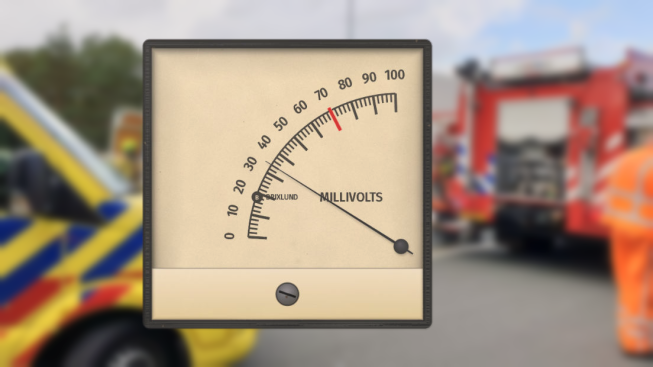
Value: 34,mV
